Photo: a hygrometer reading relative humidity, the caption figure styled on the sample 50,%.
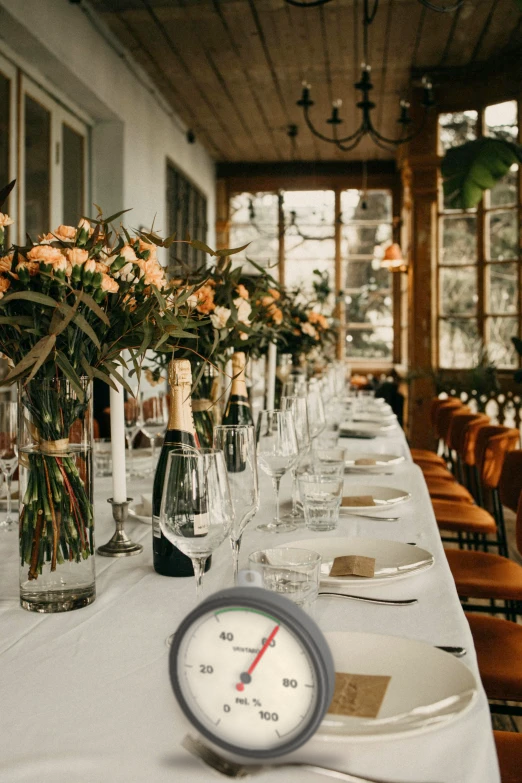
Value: 60,%
